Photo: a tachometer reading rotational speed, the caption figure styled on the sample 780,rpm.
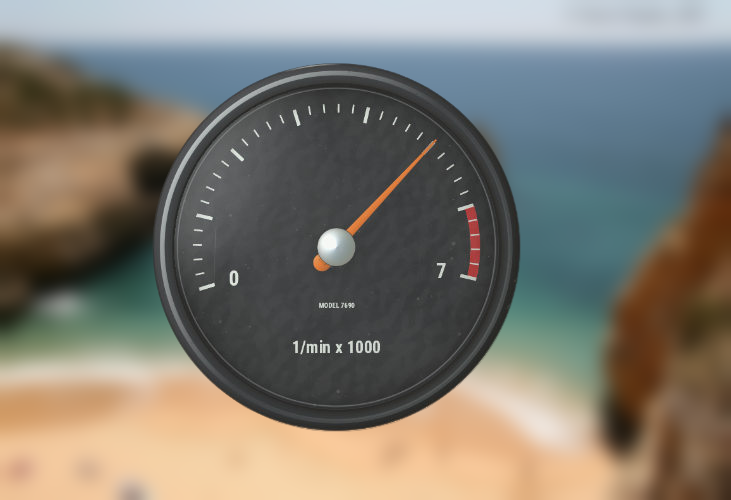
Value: 5000,rpm
